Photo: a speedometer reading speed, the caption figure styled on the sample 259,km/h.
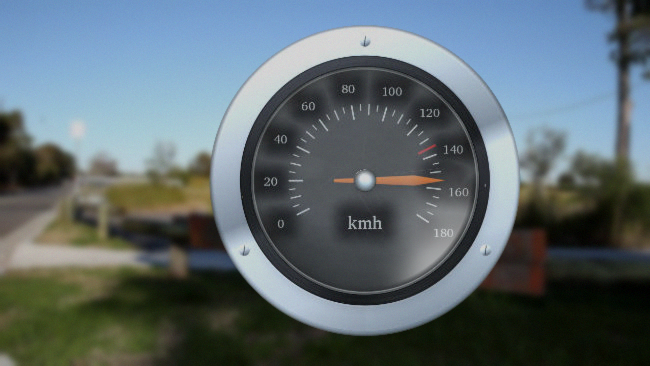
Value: 155,km/h
